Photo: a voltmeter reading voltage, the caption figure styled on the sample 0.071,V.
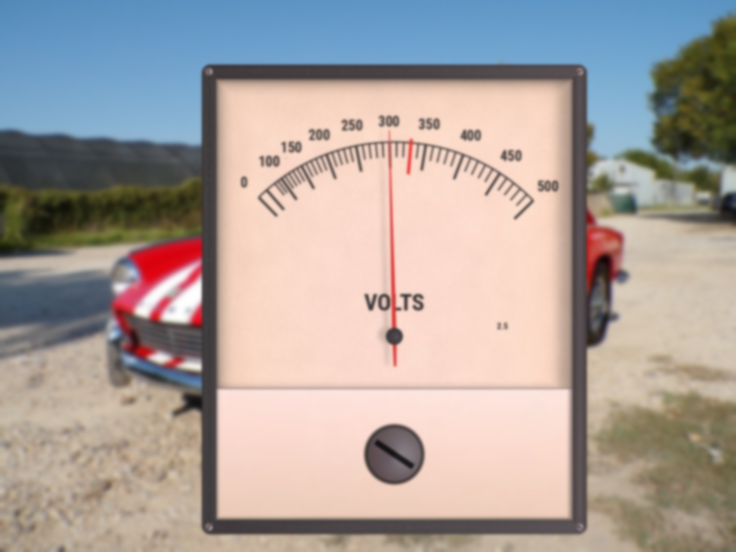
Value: 300,V
